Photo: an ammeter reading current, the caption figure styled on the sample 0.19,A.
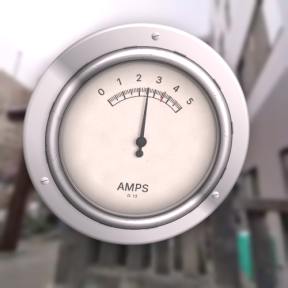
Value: 2.5,A
